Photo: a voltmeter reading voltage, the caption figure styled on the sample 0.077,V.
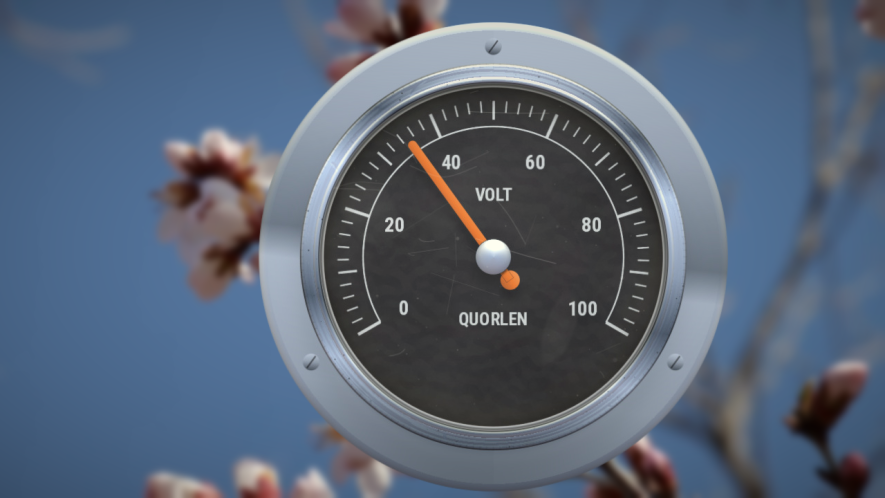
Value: 35,V
